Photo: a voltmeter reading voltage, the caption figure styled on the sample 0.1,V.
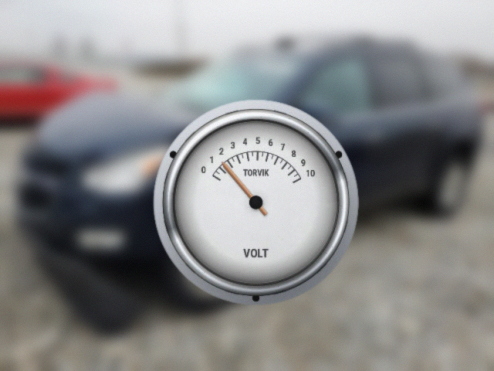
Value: 1.5,V
